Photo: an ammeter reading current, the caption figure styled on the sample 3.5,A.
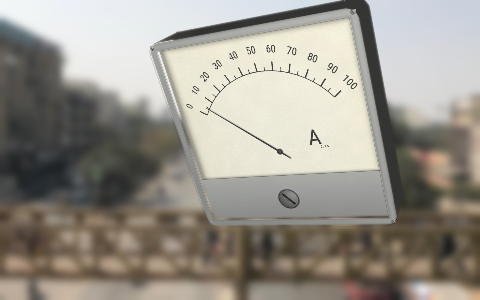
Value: 5,A
